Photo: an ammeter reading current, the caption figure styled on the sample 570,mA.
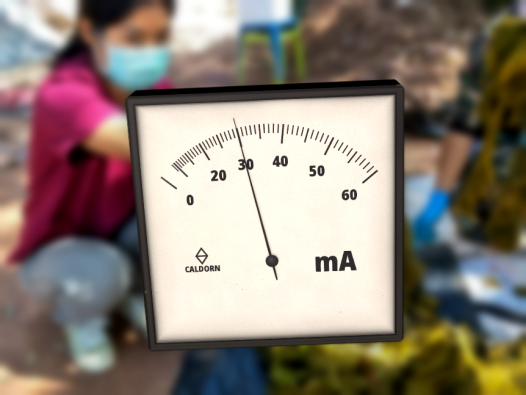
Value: 30,mA
